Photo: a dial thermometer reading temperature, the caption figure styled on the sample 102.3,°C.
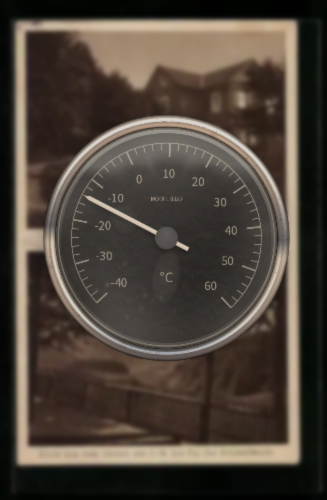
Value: -14,°C
